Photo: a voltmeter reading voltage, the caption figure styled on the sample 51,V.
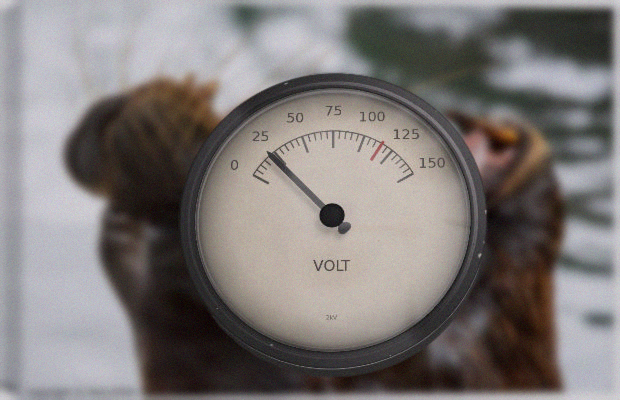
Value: 20,V
